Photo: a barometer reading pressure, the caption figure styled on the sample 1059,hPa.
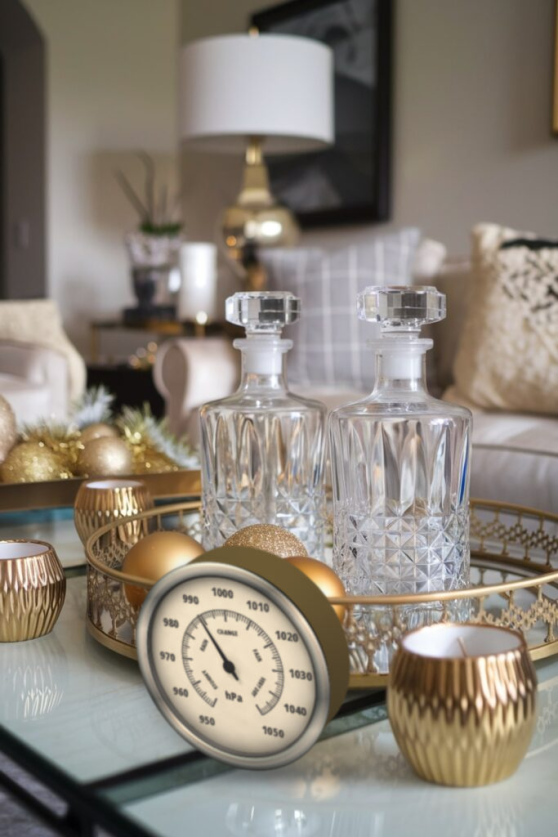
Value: 990,hPa
